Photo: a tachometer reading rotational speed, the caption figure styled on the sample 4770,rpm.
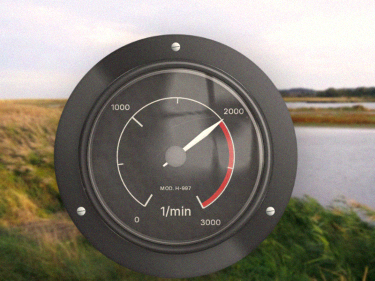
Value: 2000,rpm
